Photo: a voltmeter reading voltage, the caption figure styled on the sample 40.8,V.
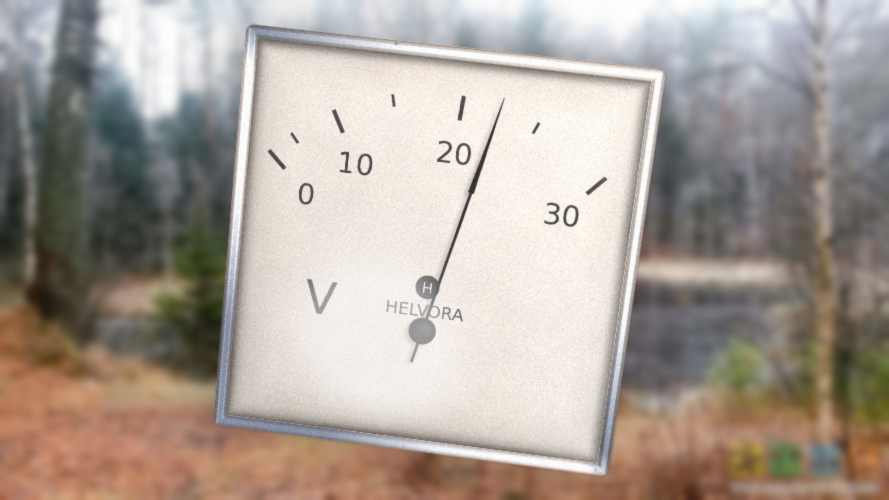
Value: 22.5,V
